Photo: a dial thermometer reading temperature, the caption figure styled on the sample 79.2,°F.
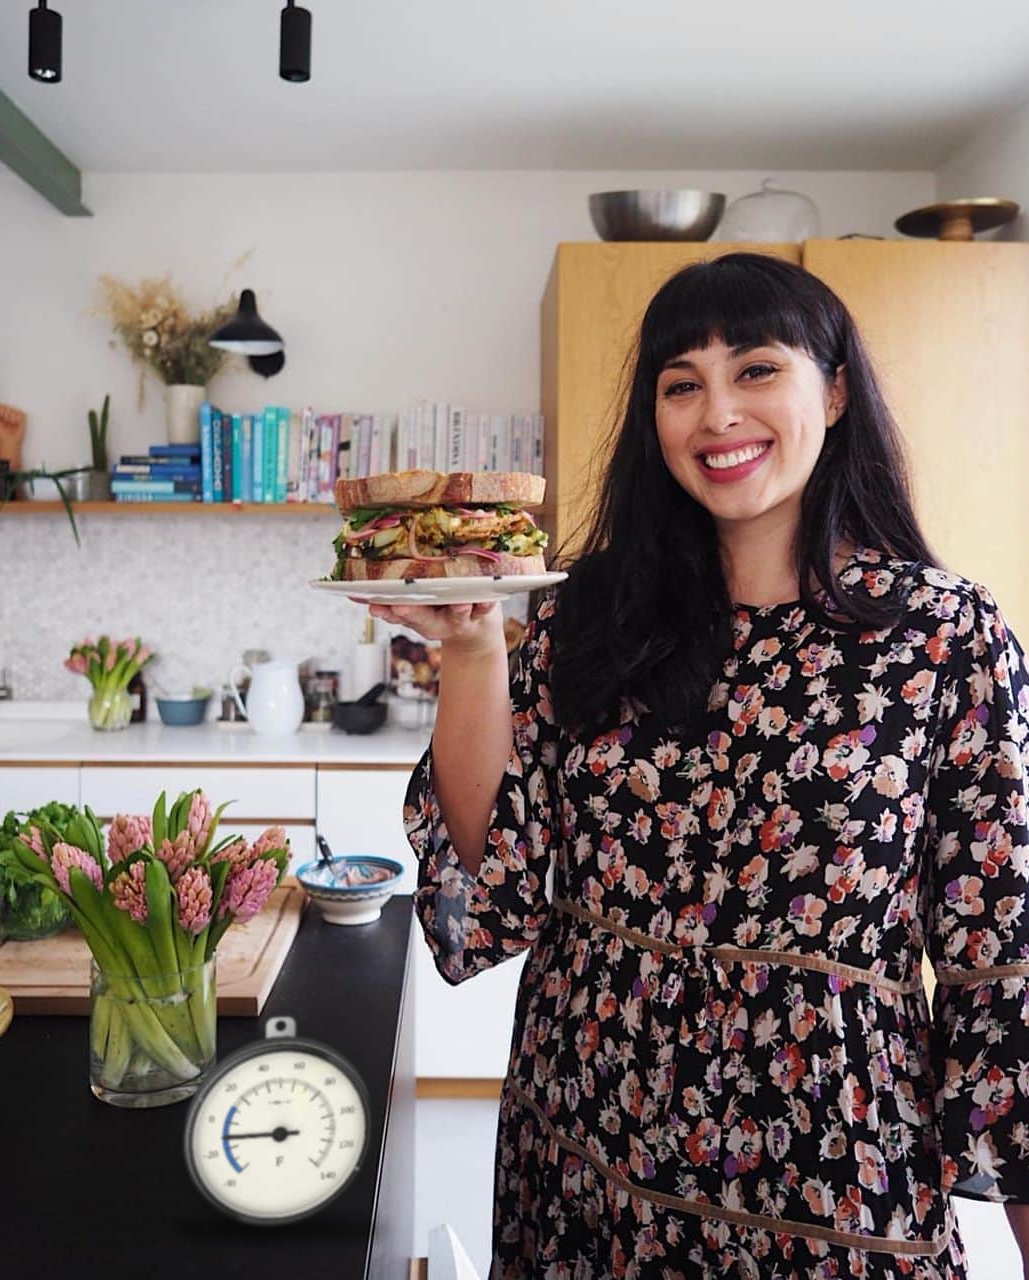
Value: -10,°F
